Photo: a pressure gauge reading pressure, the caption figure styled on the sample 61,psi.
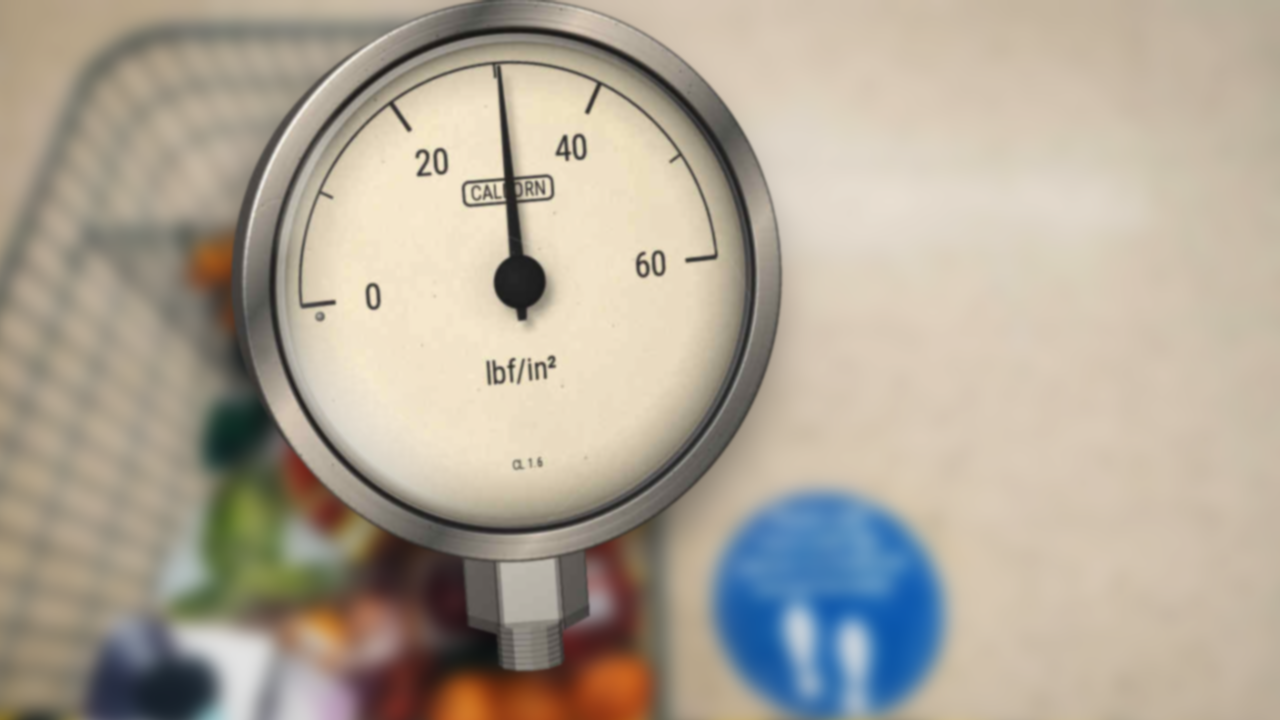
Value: 30,psi
